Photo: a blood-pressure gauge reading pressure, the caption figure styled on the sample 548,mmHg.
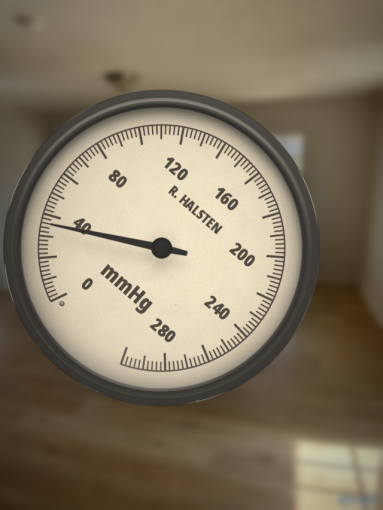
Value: 36,mmHg
